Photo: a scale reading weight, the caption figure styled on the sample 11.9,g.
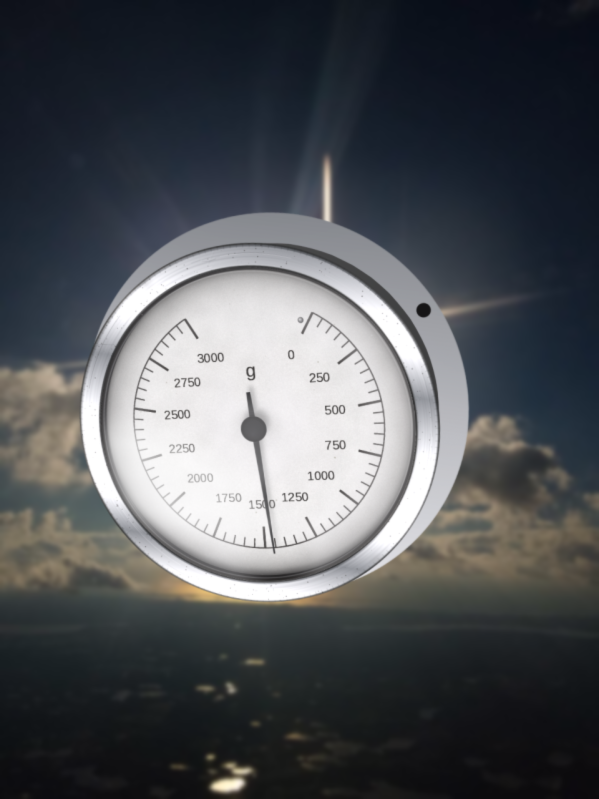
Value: 1450,g
